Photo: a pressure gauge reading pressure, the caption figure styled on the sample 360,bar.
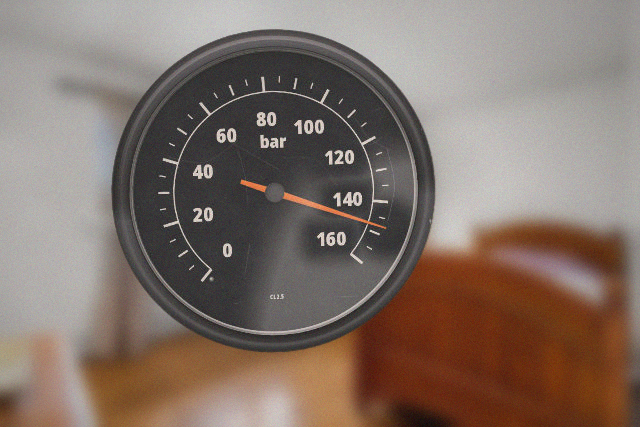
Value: 147.5,bar
